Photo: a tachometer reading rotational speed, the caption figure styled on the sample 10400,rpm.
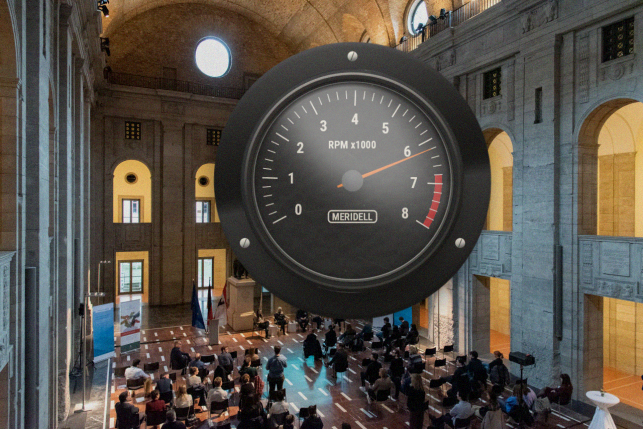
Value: 6200,rpm
